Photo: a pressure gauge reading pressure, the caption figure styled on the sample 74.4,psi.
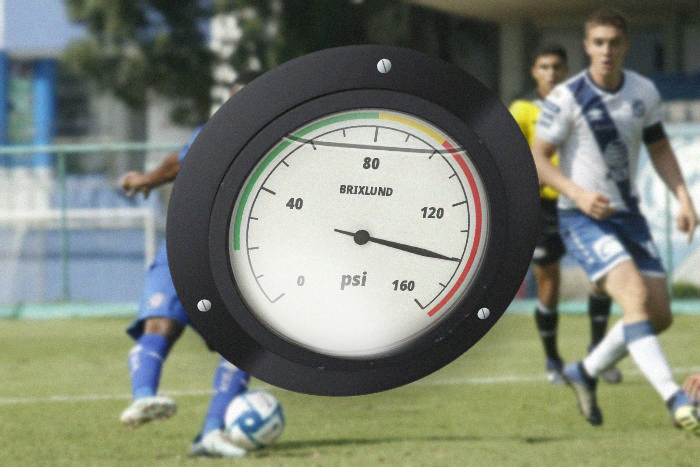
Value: 140,psi
